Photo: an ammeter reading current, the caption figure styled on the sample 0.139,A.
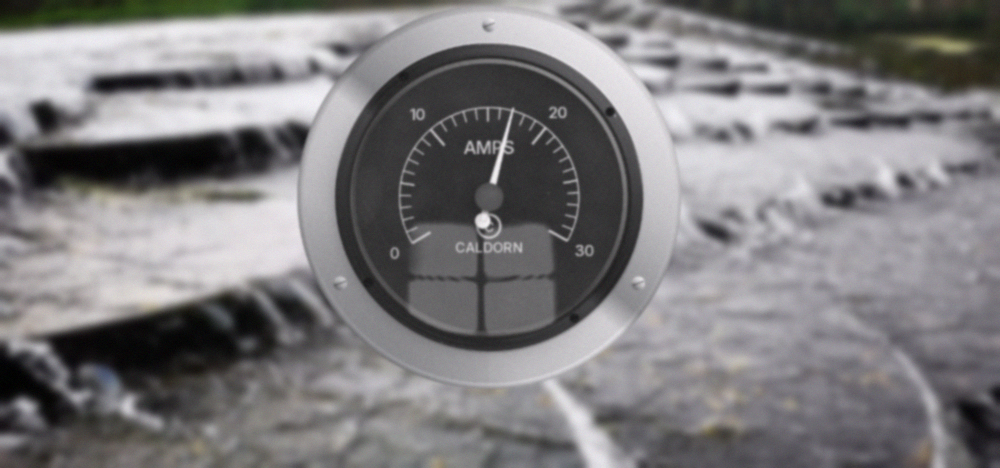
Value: 17,A
